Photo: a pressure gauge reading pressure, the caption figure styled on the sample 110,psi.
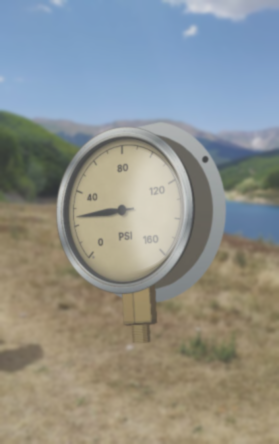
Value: 25,psi
